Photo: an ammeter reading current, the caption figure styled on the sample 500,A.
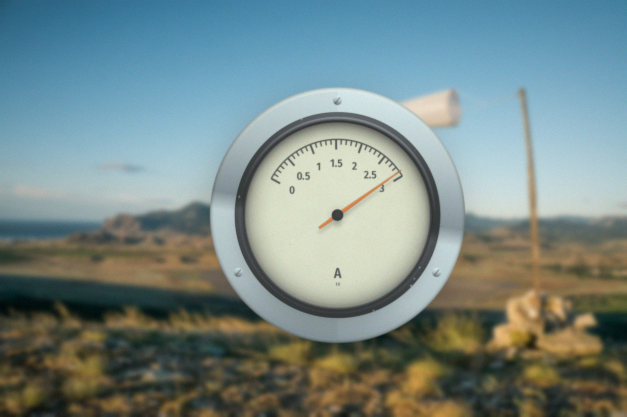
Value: 2.9,A
